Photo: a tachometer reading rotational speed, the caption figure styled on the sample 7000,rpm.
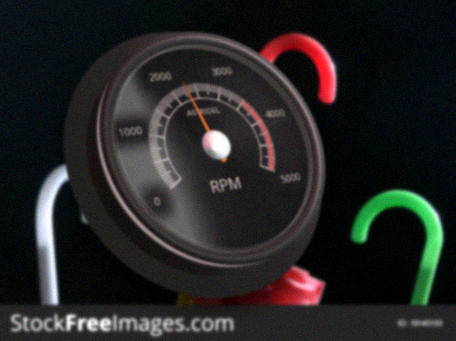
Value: 2250,rpm
